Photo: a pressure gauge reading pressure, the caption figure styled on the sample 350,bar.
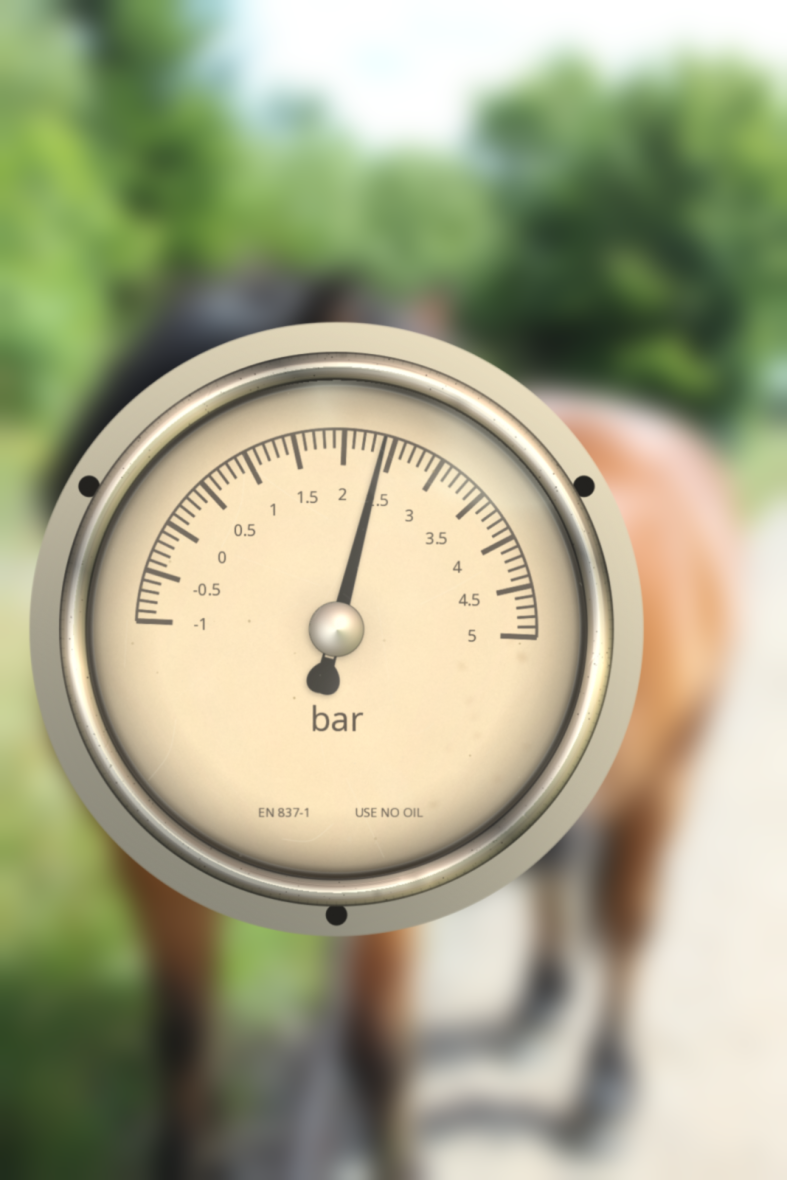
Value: 2.4,bar
